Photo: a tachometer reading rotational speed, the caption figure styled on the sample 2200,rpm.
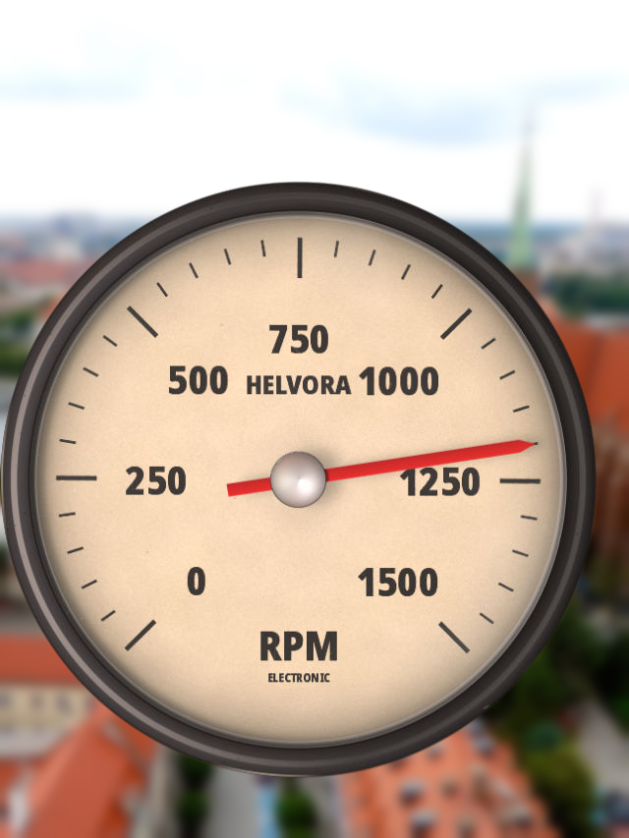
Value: 1200,rpm
